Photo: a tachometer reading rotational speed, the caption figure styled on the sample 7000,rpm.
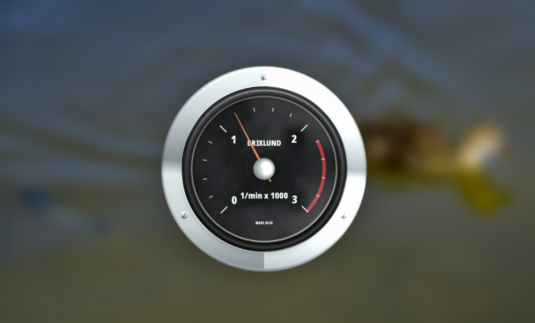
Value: 1200,rpm
